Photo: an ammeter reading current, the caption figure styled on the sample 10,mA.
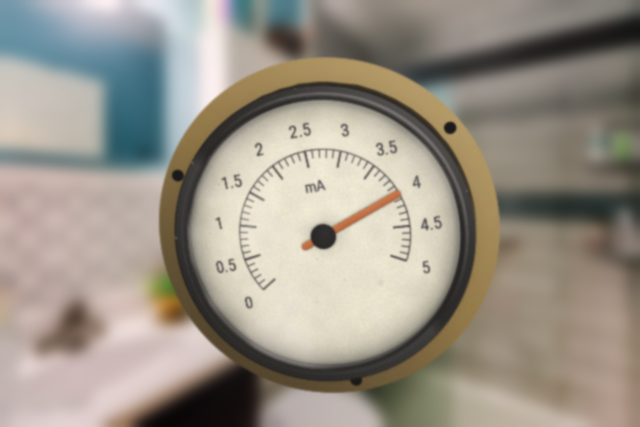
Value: 4,mA
